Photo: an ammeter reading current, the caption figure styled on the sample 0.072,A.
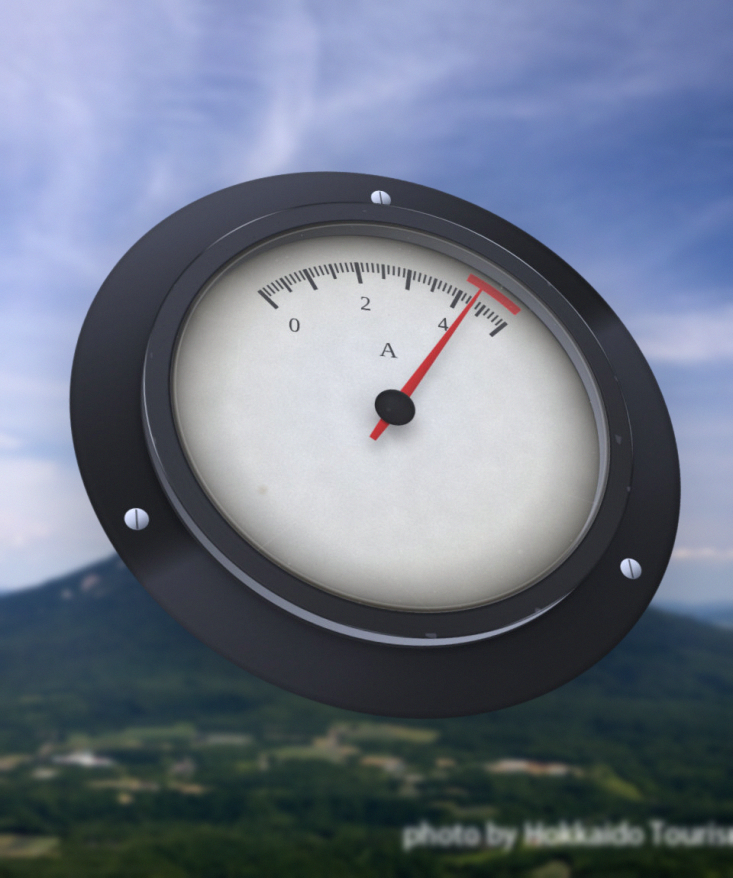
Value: 4.3,A
